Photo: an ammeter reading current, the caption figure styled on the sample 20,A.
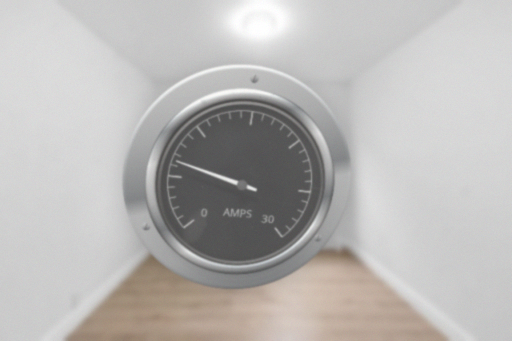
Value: 6.5,A
